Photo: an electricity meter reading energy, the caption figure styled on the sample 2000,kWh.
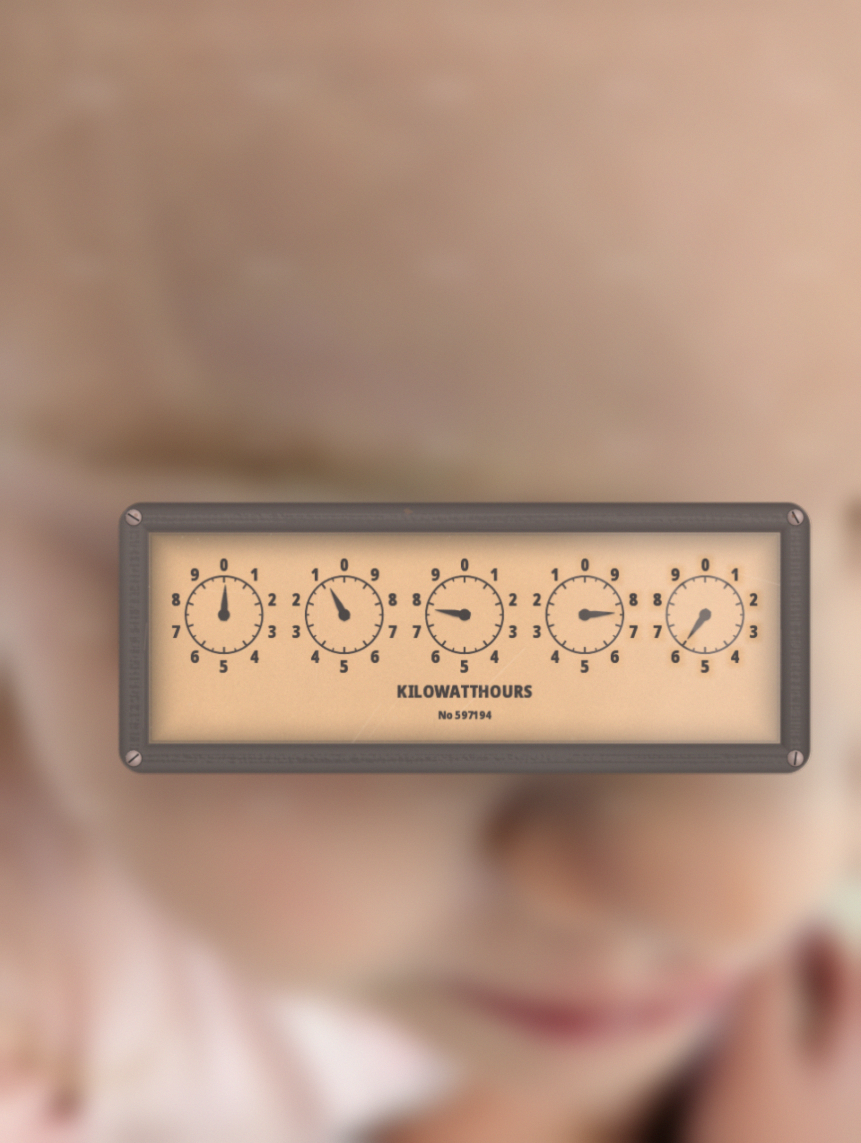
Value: 776,kWh
